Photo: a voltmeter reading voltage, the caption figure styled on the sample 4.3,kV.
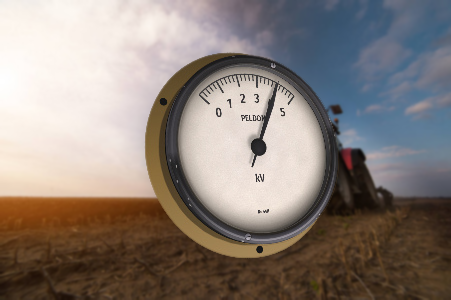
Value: 4,kV
